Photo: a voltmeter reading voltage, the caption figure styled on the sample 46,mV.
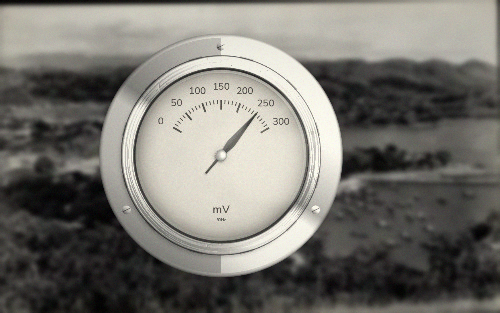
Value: 250,mV
